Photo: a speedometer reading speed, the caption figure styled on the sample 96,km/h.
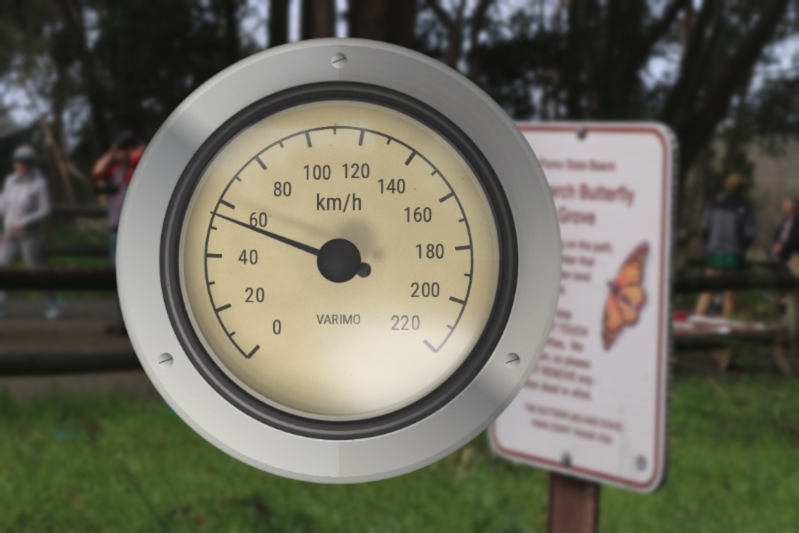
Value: 55,km/h
